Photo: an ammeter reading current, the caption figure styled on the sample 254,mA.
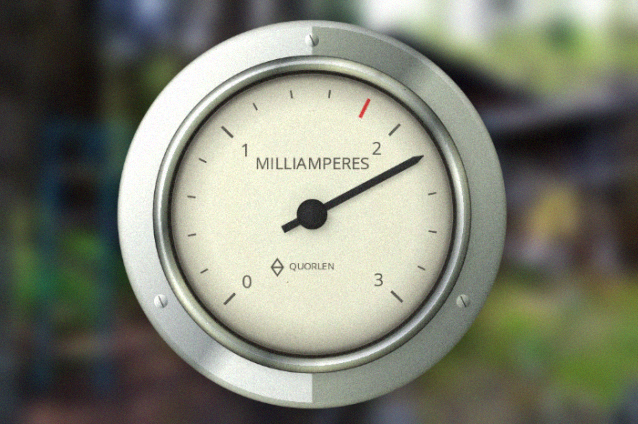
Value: 2.2,mA
